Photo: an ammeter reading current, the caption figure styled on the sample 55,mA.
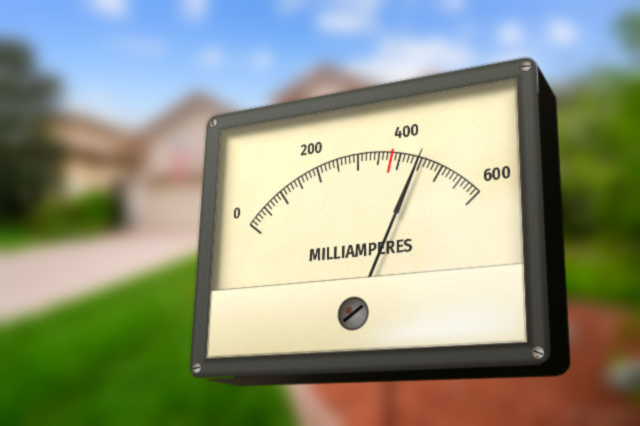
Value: 450,mA
